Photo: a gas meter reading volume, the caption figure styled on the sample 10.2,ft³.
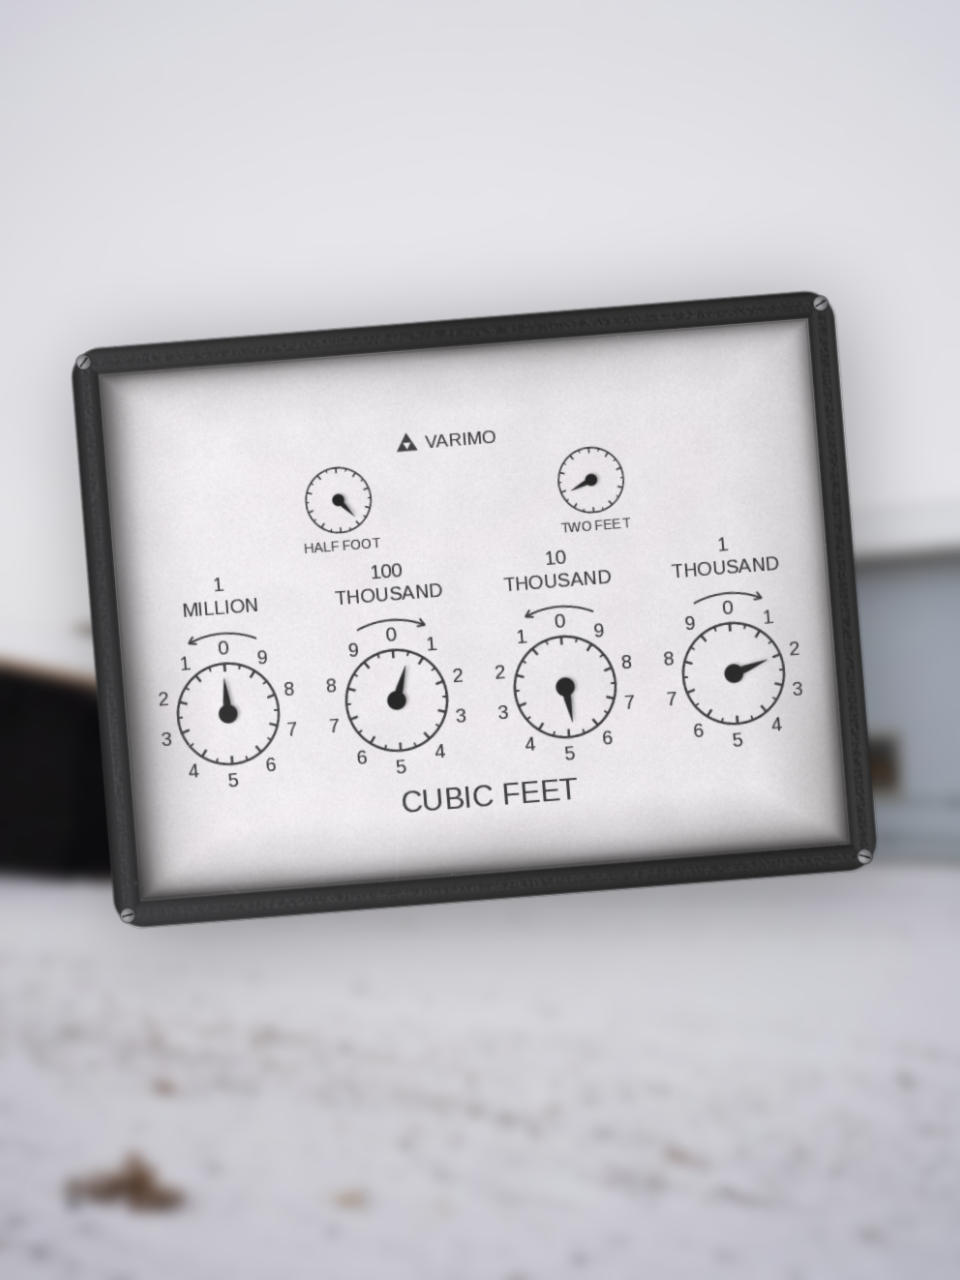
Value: 5200,ft³
